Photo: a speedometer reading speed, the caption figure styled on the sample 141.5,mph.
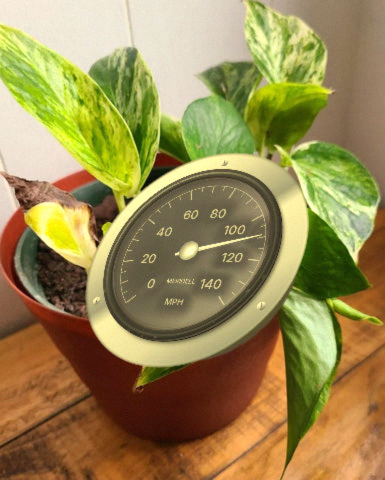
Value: 110,mph
